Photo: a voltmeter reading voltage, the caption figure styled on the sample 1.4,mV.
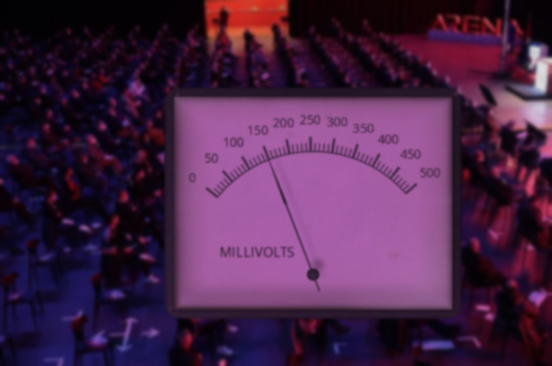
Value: 150,mV
